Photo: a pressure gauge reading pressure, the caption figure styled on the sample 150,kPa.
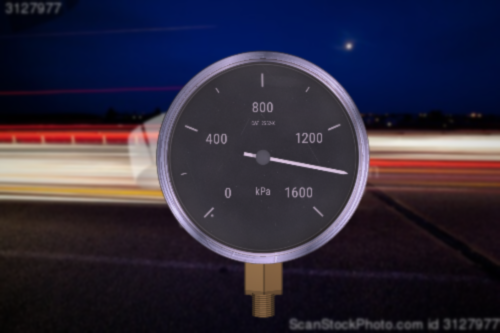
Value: 1400,kPa
